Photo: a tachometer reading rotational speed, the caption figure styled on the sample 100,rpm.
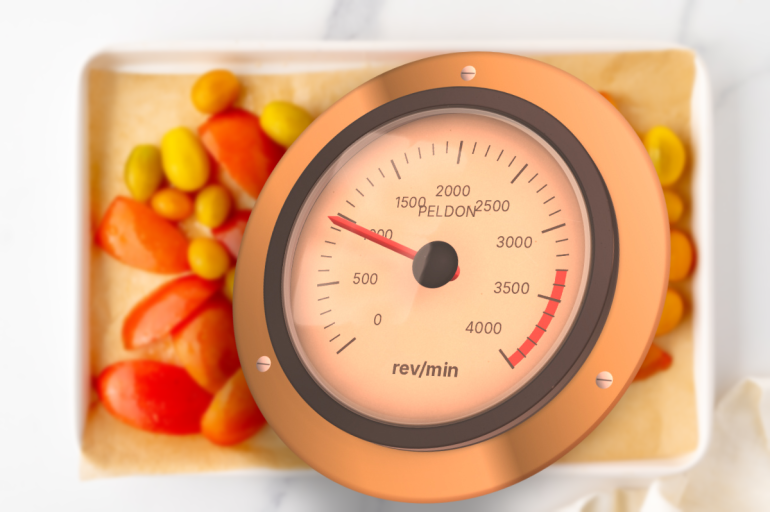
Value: 950,rpm
